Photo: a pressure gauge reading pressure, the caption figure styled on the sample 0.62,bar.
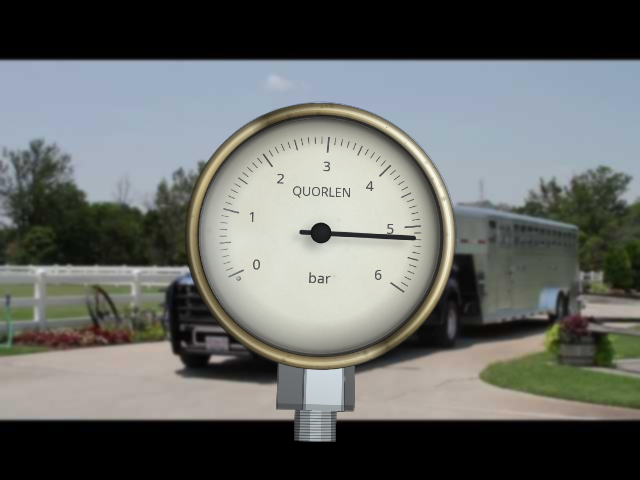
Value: 5.2,bar
